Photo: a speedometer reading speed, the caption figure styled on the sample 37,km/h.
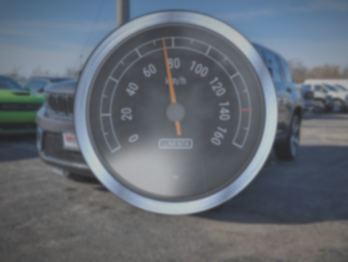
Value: 75,km/h
